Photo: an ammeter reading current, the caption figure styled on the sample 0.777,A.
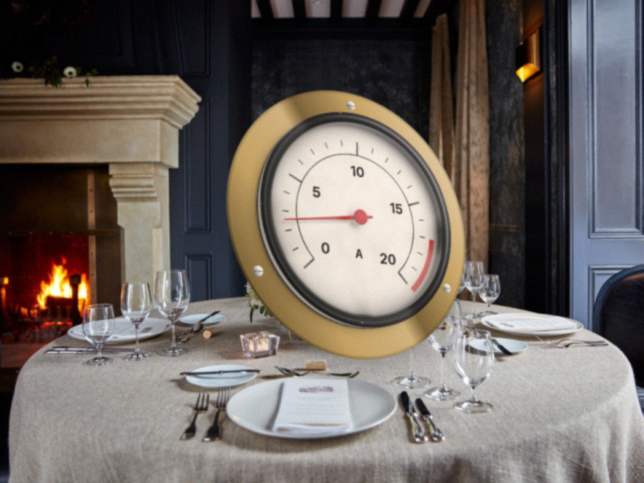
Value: 2.5,A
